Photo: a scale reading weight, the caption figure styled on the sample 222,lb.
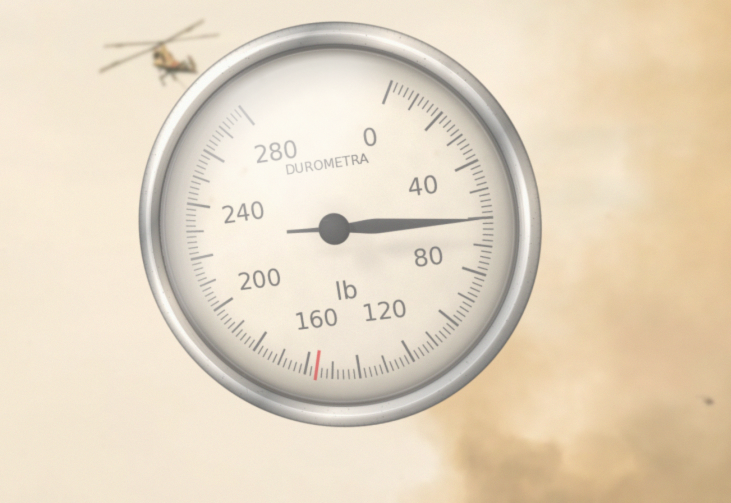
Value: 60,lb
